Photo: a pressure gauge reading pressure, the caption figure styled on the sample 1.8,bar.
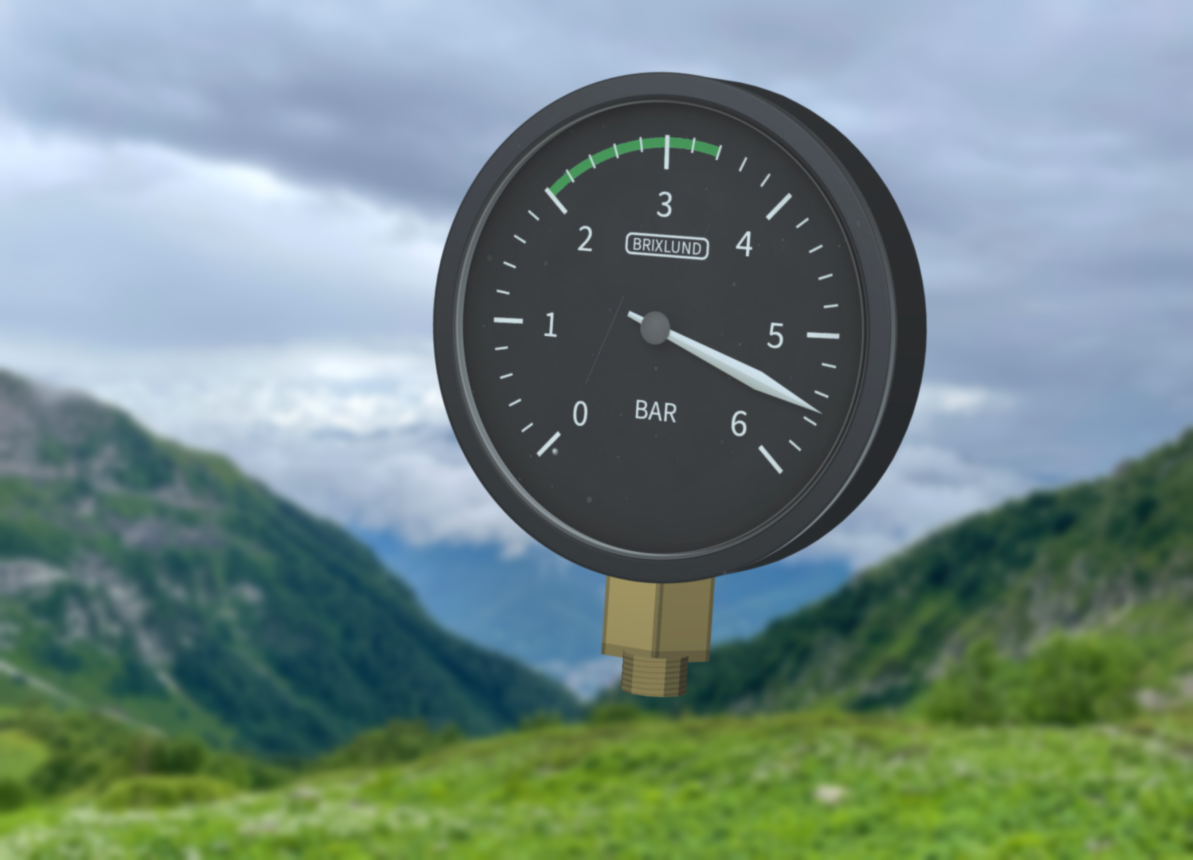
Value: 5.5,bar
